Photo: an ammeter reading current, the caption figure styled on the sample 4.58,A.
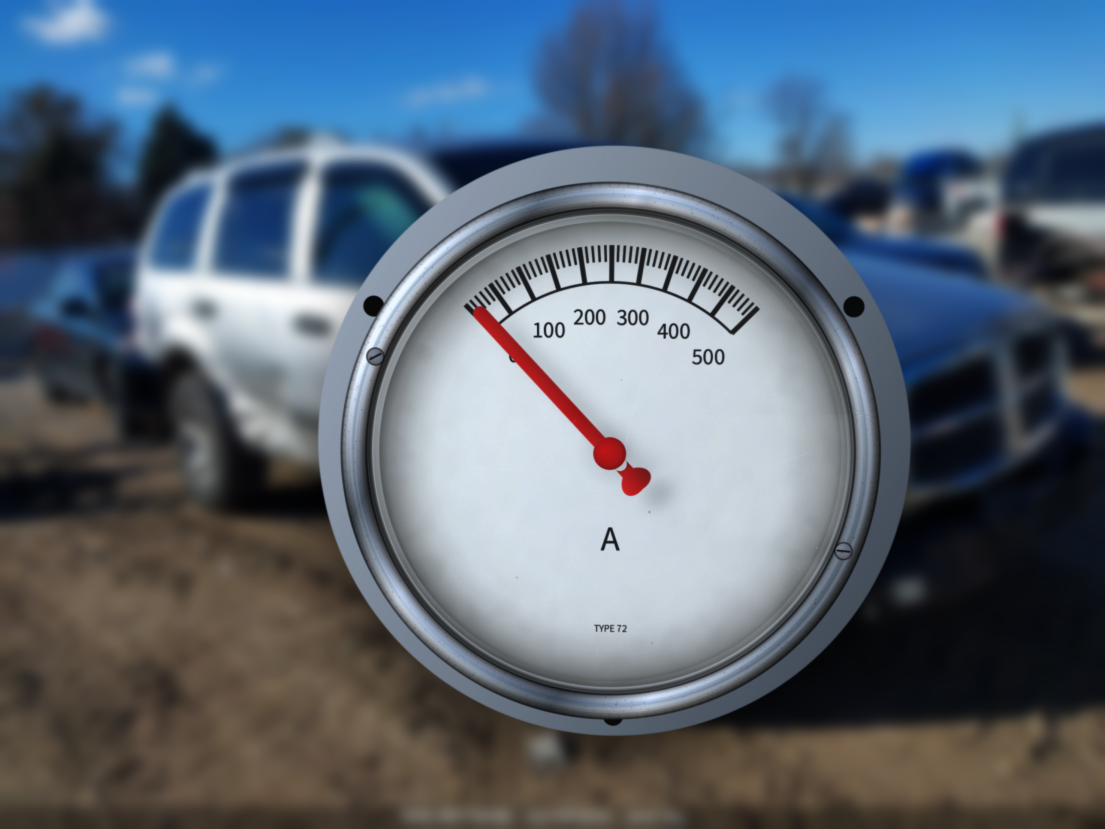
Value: 10,A
